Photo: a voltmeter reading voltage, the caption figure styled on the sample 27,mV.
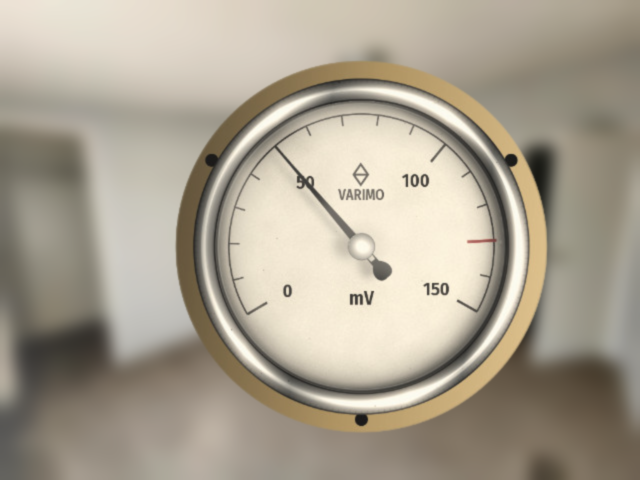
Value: 50,mV
